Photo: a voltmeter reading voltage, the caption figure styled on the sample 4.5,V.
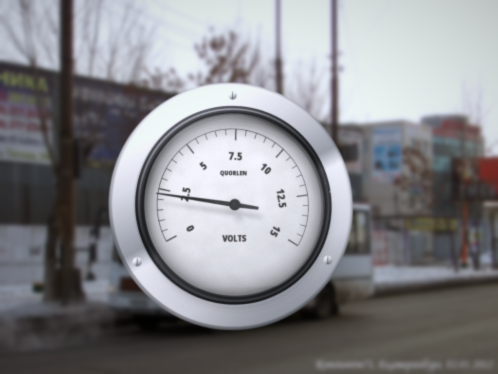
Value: 2.25,V
